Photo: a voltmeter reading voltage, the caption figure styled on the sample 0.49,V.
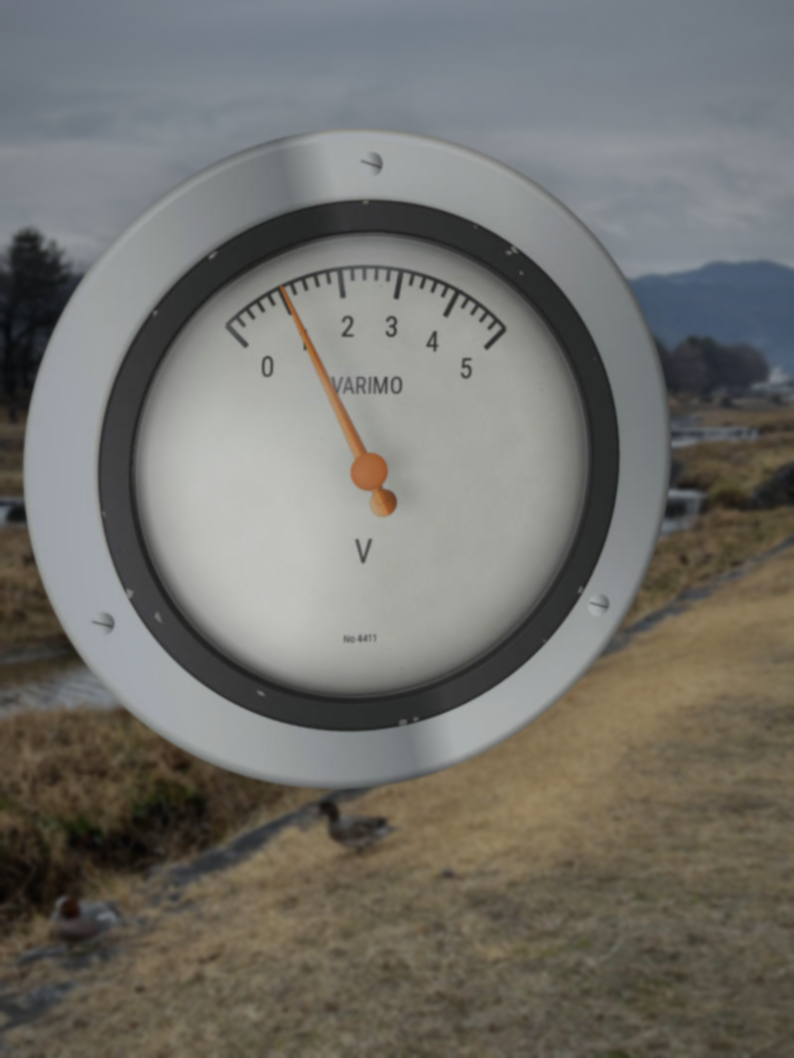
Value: 1,V
